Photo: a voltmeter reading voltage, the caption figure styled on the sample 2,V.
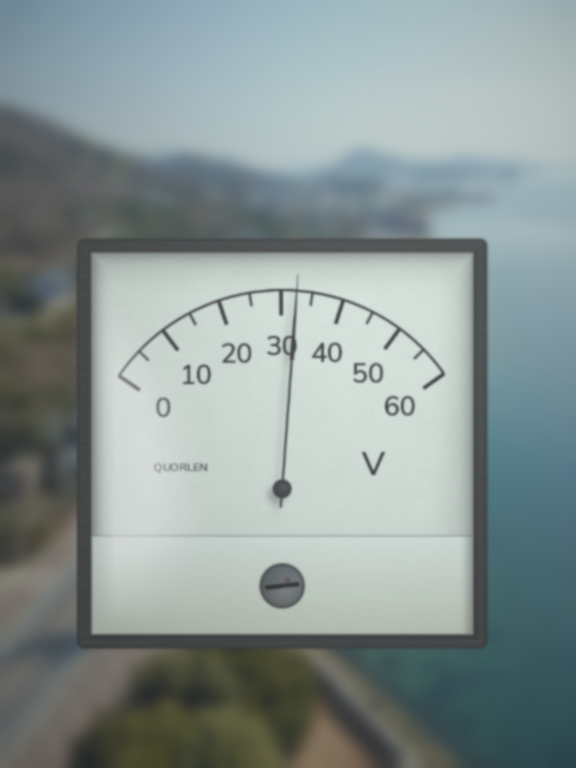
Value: 32.5,V
